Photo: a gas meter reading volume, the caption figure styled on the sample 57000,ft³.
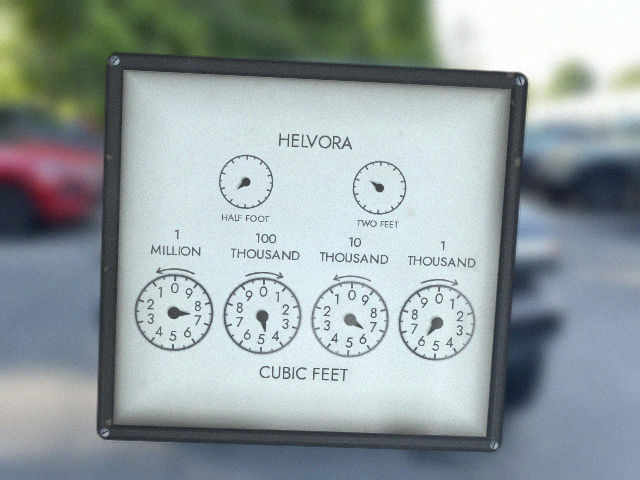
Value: 746600,ft³
